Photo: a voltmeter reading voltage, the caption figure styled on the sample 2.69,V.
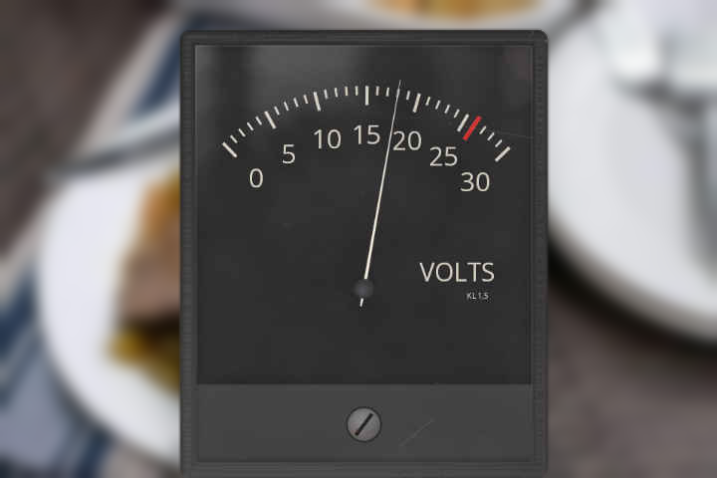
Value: 18,V
